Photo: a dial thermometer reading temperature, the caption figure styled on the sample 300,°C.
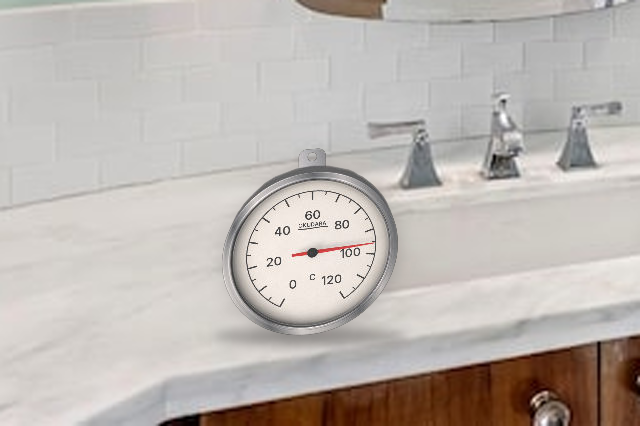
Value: 95,°C
